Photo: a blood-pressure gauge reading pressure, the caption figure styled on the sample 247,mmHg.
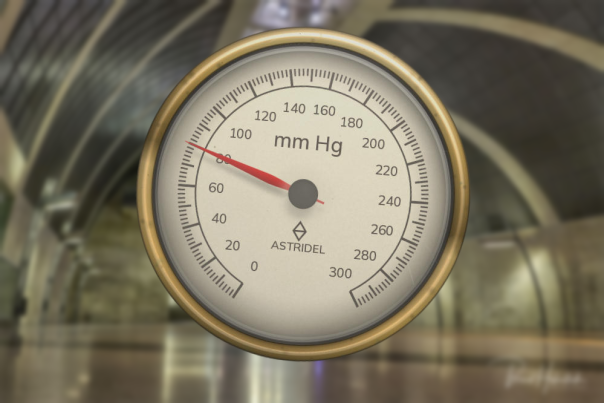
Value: 80,mmHg
